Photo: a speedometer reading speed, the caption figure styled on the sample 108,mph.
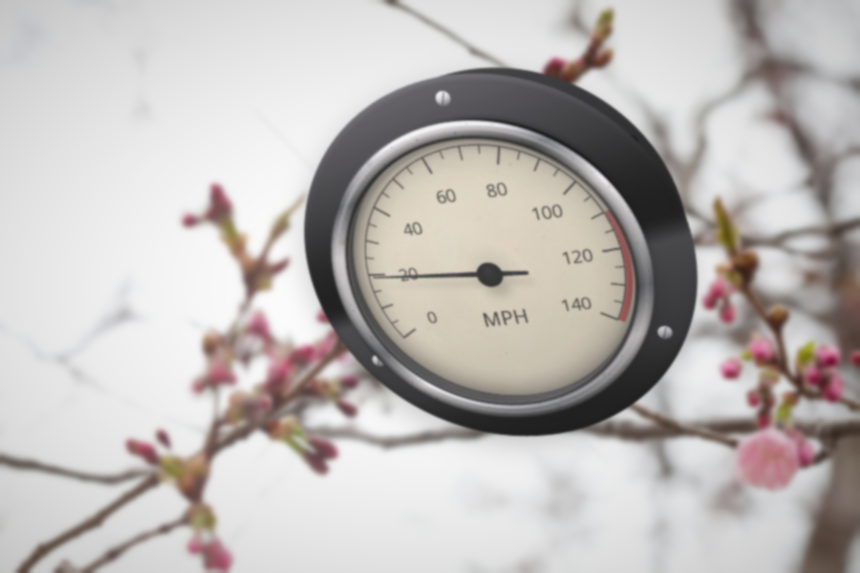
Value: 20,mph
